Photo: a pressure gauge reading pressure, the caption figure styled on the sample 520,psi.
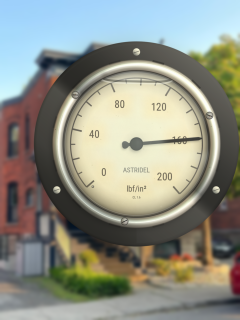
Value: 160,psi
